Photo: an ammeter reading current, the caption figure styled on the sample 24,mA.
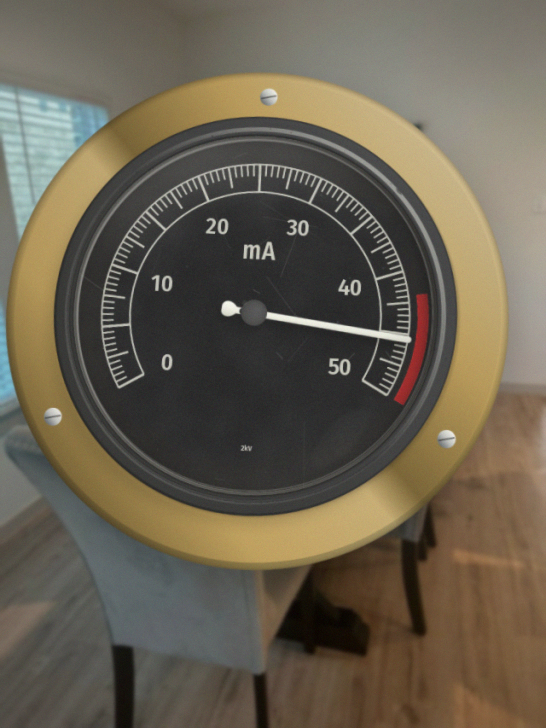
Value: 45.5,mA
